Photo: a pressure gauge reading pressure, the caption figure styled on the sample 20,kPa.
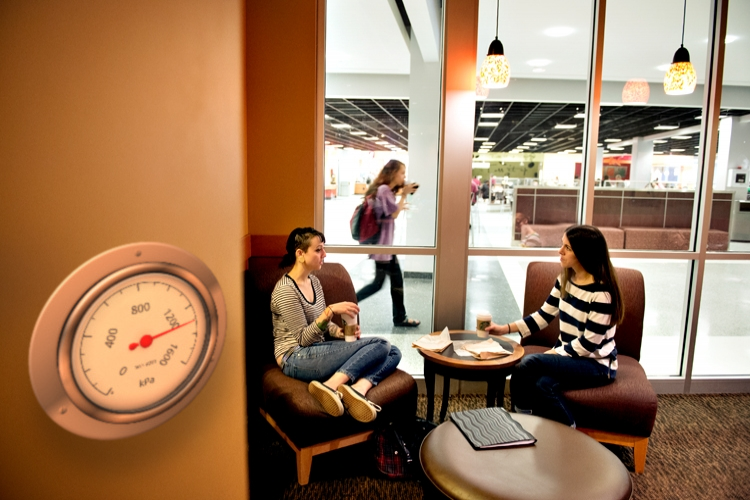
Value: 1300,kPa
